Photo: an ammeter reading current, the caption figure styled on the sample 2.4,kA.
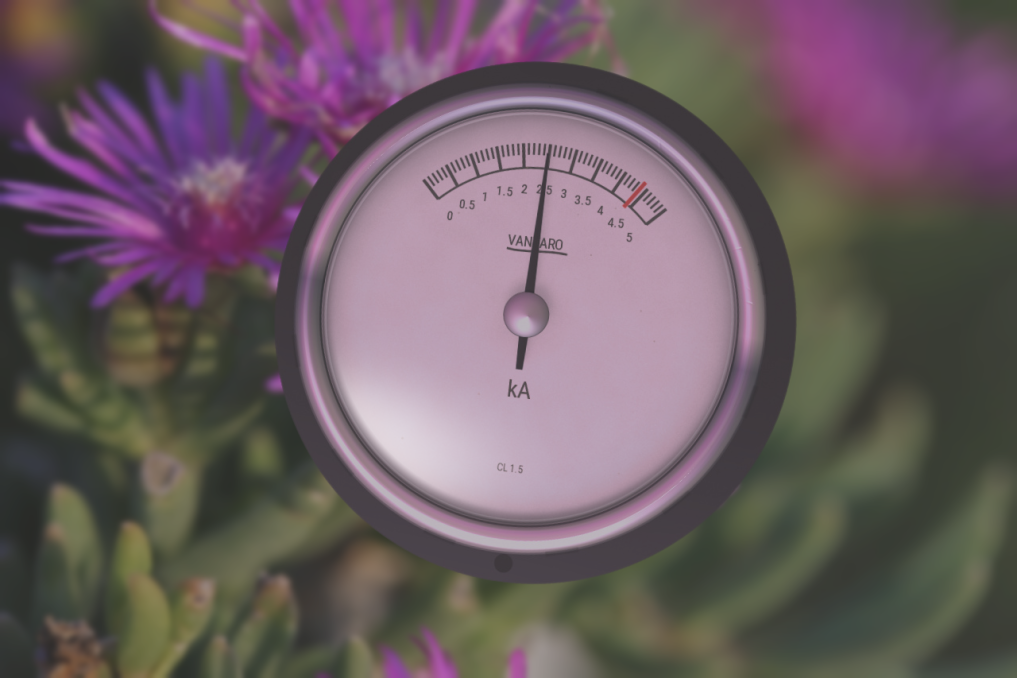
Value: 2.5,kA
